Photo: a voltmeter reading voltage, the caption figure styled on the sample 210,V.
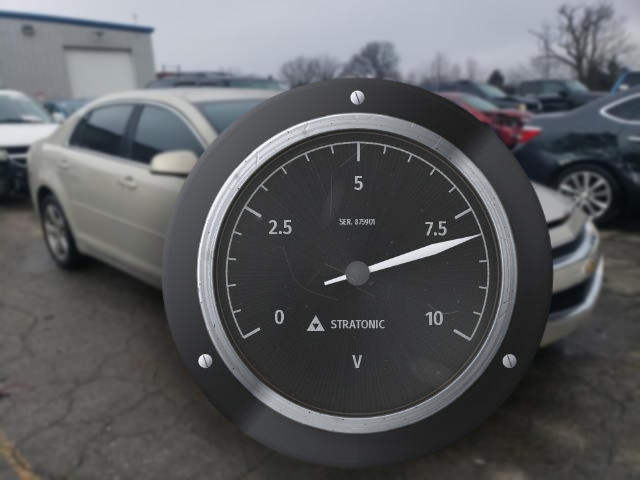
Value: 8,V
